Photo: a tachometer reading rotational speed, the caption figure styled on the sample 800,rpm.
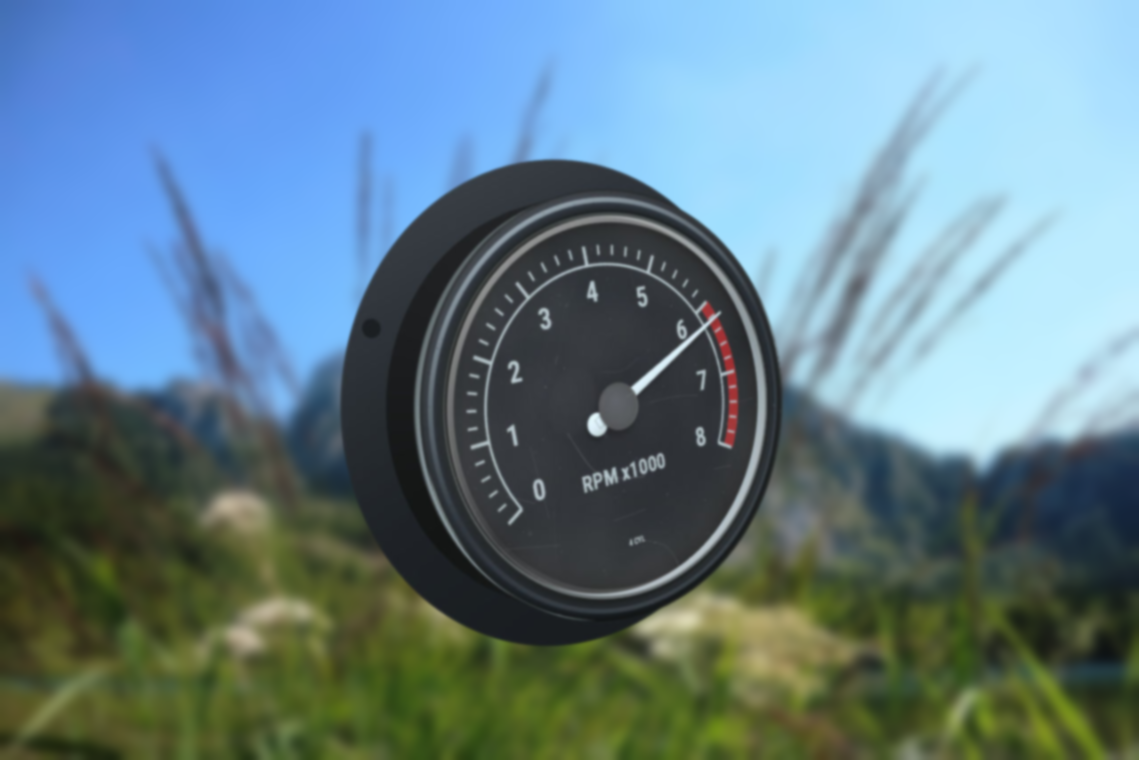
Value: 6200,rpm
